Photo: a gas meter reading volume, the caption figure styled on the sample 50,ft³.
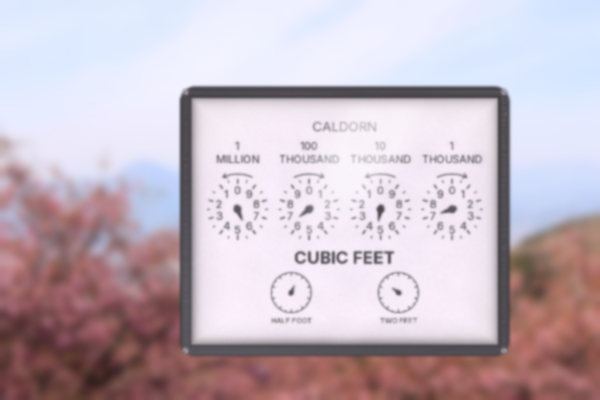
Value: 564700,ft³
